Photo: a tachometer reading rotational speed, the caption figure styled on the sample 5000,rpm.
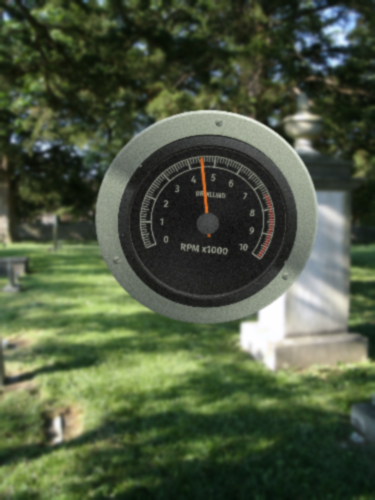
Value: 4500,rpm
